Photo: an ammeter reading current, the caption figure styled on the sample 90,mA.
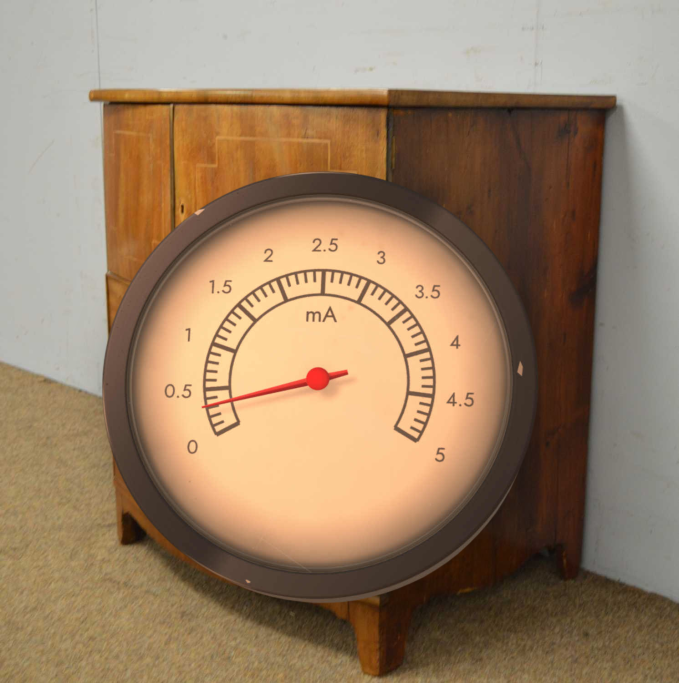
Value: 0.3,mA
